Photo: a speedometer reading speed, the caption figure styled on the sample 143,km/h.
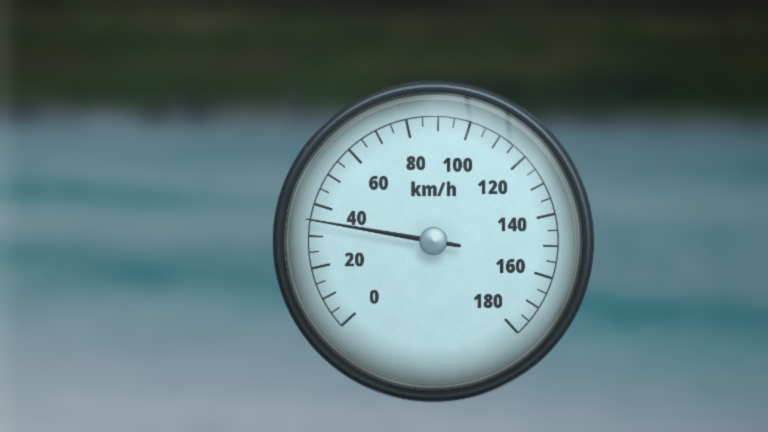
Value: 35,km/h
